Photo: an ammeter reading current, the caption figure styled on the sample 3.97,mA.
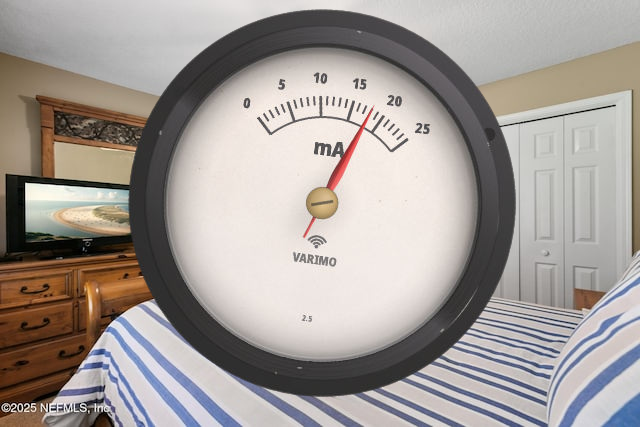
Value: 18,mA
